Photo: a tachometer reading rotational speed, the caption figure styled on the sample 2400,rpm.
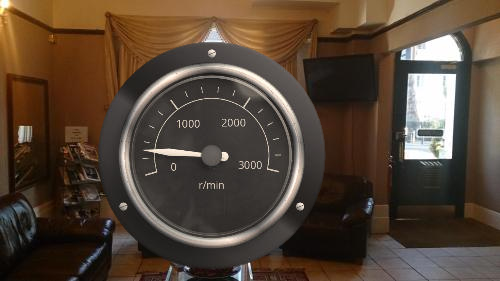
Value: 300,rpm
